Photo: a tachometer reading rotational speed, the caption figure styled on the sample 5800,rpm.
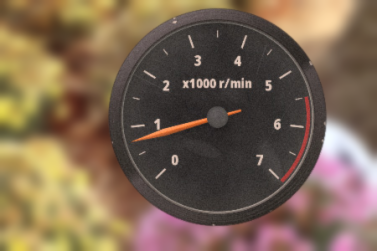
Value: 750,rpm
